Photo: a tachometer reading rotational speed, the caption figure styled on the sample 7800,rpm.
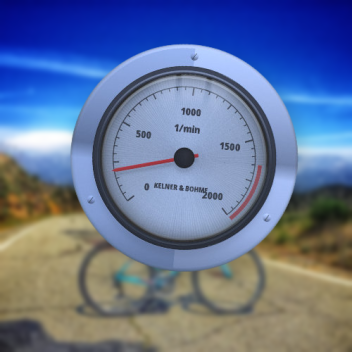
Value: 200,rpm
